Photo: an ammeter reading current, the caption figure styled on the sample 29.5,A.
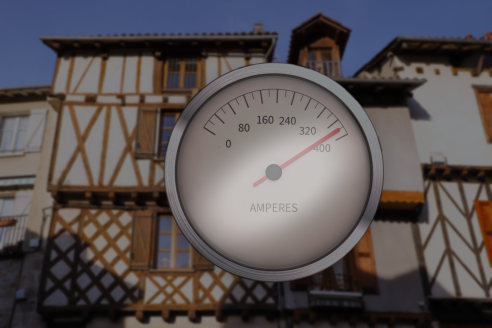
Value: 380,A
